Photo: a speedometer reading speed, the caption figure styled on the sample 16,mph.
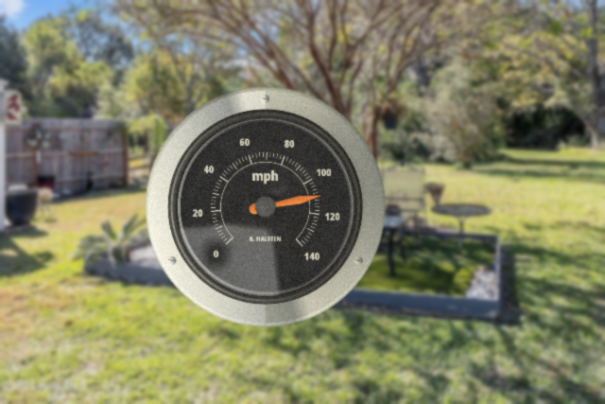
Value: 110,mph
